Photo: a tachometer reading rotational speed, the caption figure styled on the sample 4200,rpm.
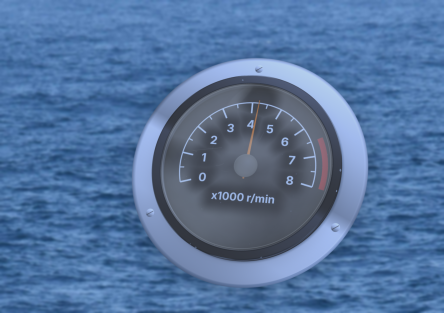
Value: 4250,rpm
